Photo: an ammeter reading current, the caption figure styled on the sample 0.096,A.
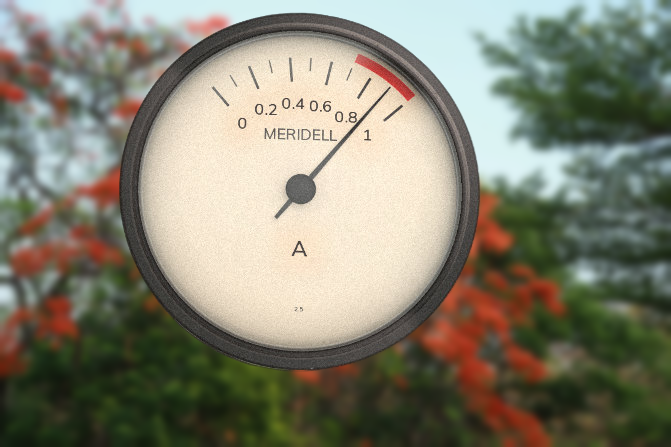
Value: 0.9,A
